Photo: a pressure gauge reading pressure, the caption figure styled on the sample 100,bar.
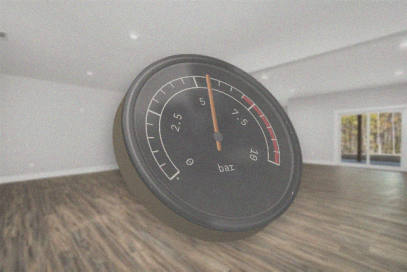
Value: 5.5,bar
